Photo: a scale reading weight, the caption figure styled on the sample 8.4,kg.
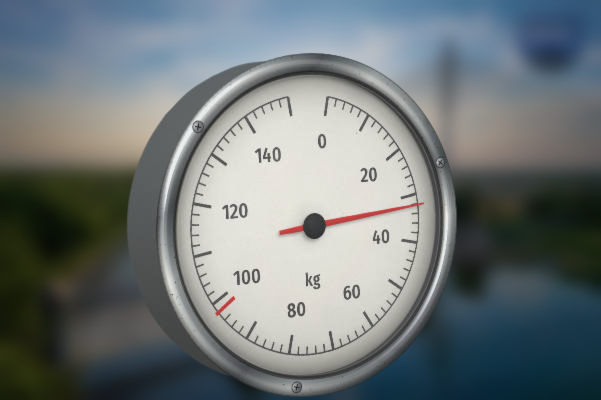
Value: 32,kg
